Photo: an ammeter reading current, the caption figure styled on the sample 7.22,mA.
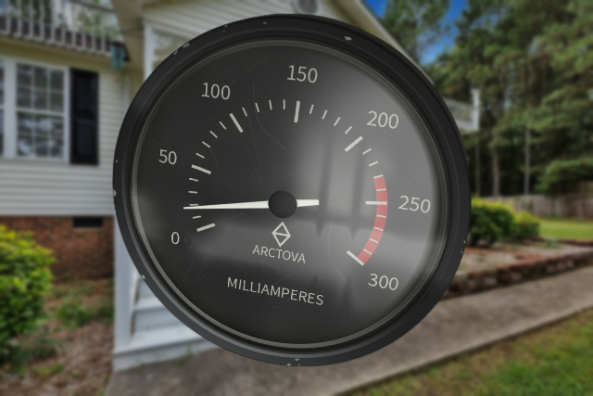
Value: 20,mA
